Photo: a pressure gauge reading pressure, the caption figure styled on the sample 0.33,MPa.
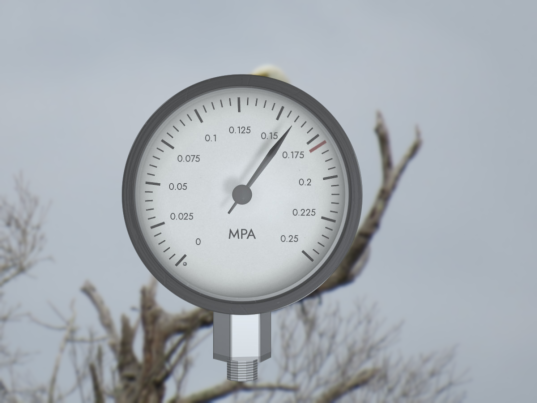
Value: 0.16,MPa
